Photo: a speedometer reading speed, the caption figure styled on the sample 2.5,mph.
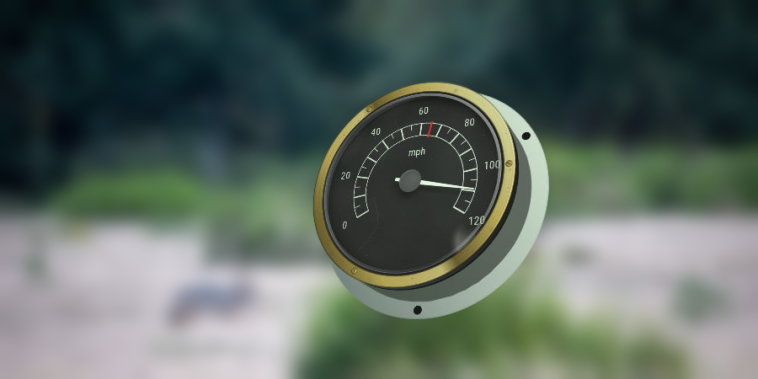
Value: 110,mph
